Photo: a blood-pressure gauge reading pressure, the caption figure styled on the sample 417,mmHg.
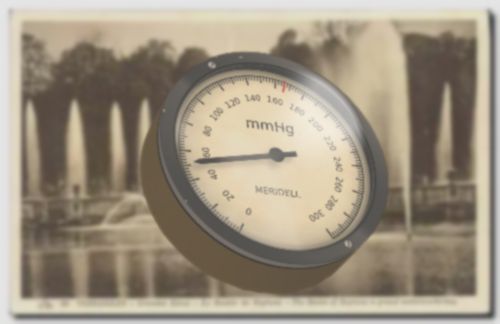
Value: 50,mmHg
